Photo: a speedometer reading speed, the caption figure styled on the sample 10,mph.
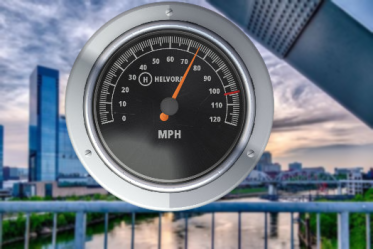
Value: 75,mph
